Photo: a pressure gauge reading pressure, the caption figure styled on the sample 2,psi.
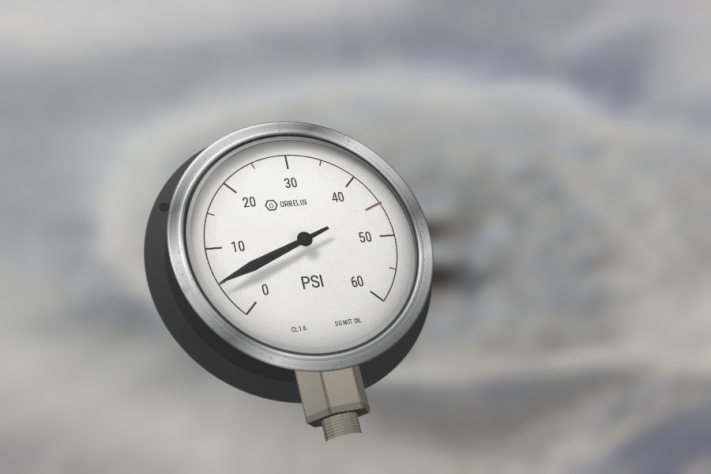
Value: 5,psi
